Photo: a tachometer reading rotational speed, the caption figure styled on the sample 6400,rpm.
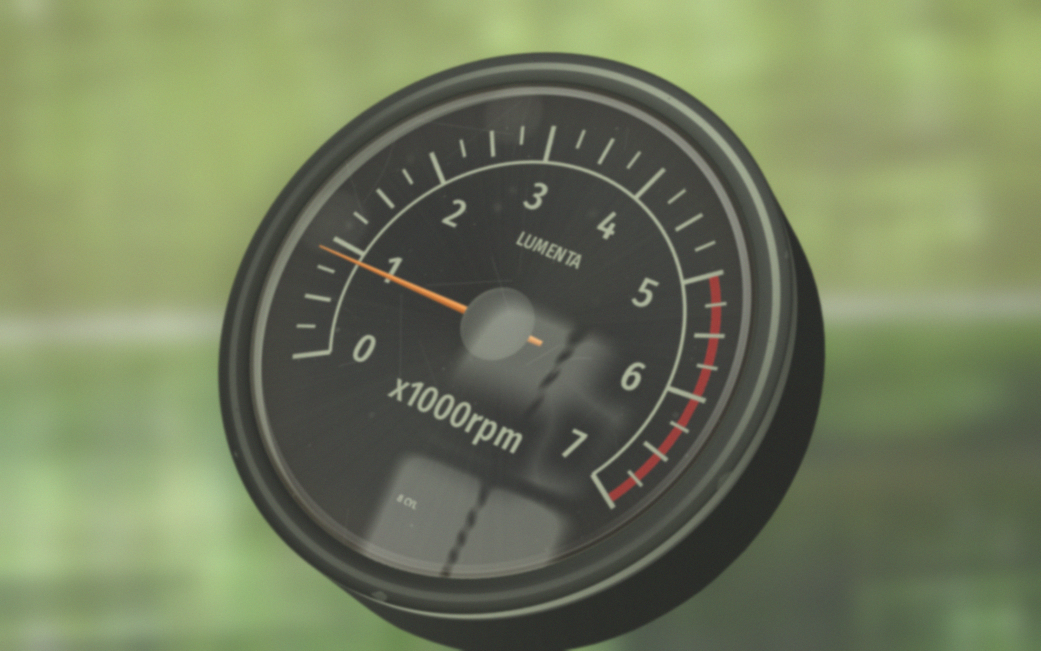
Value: 875,rpm
